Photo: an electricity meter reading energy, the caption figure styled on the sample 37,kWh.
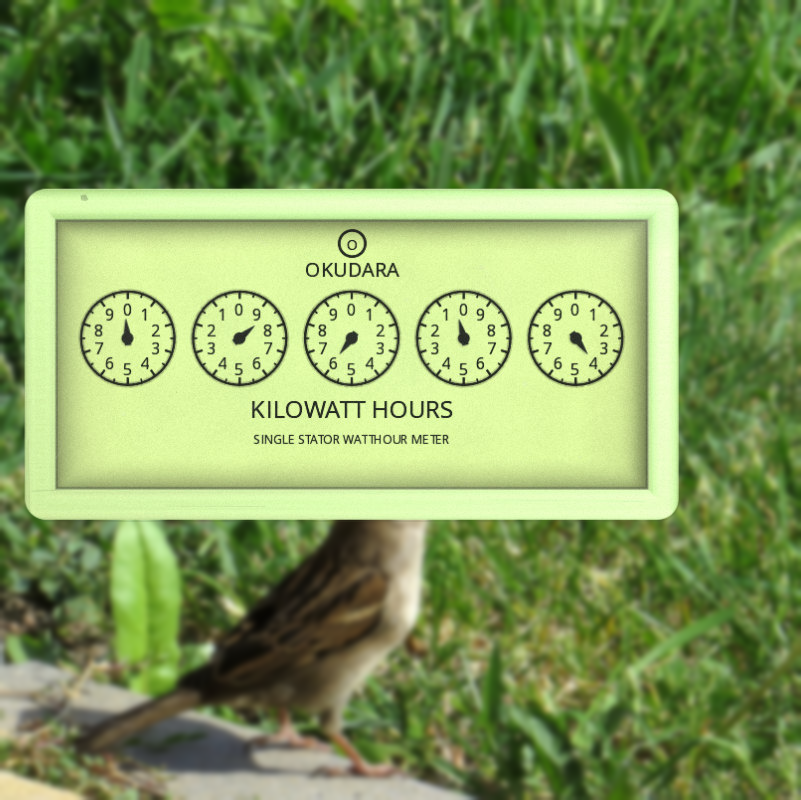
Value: 98604,kWh
